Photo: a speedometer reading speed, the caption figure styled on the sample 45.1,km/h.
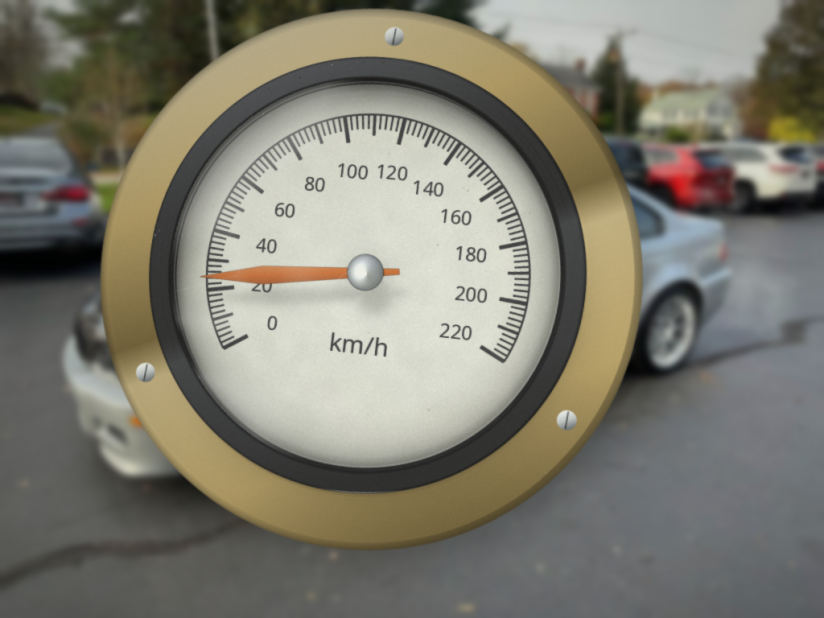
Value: 24,km/h
